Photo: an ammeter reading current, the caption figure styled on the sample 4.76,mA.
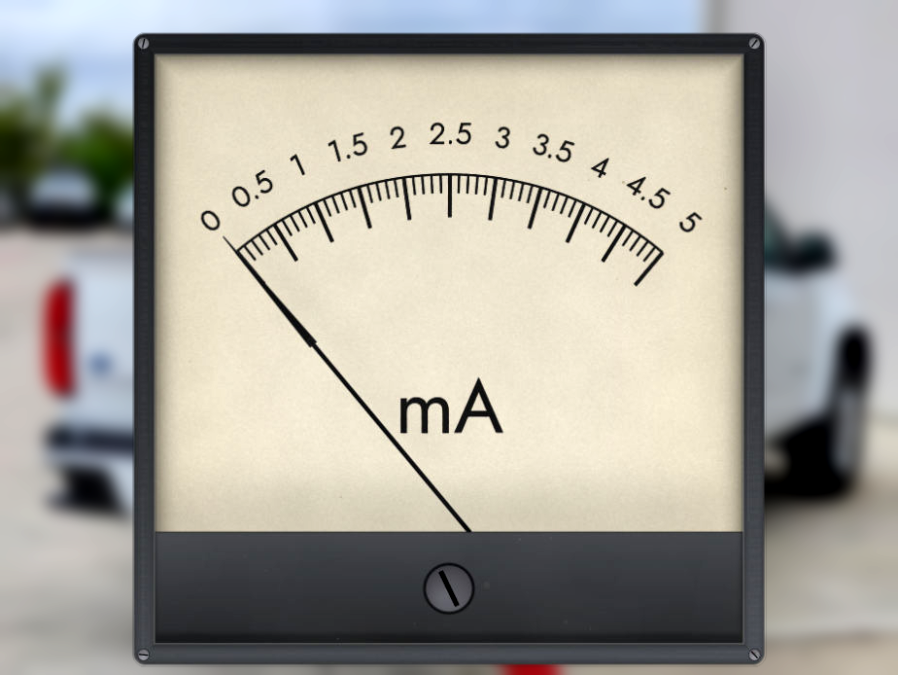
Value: 0,mA
